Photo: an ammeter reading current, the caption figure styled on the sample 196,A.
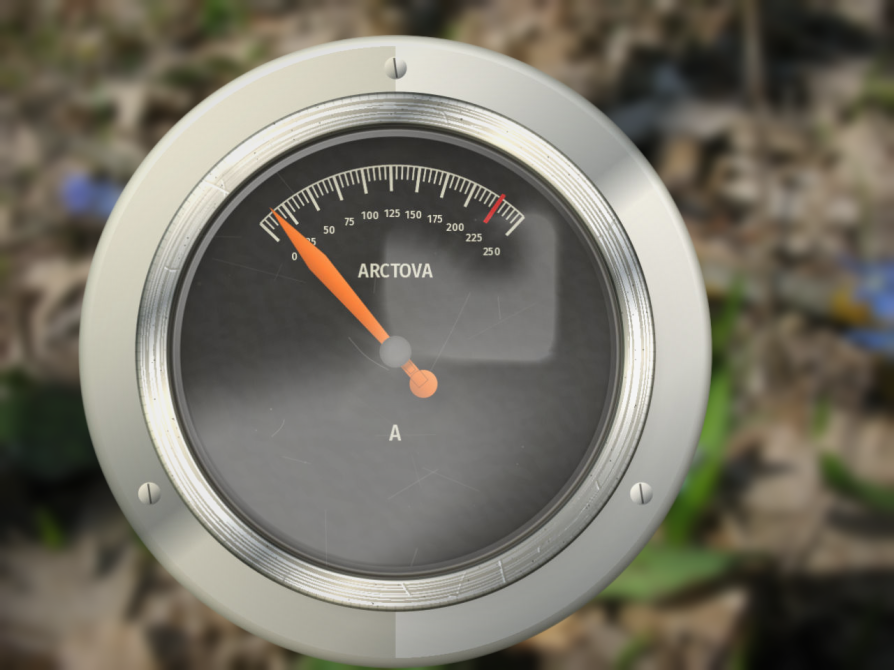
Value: 15,A
